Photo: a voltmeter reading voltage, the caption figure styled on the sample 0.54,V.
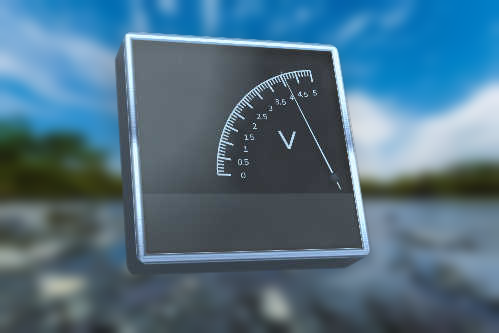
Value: 4,V
